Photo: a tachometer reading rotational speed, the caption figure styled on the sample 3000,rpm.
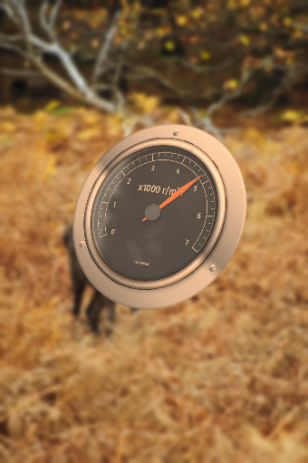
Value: 4800,rpm
